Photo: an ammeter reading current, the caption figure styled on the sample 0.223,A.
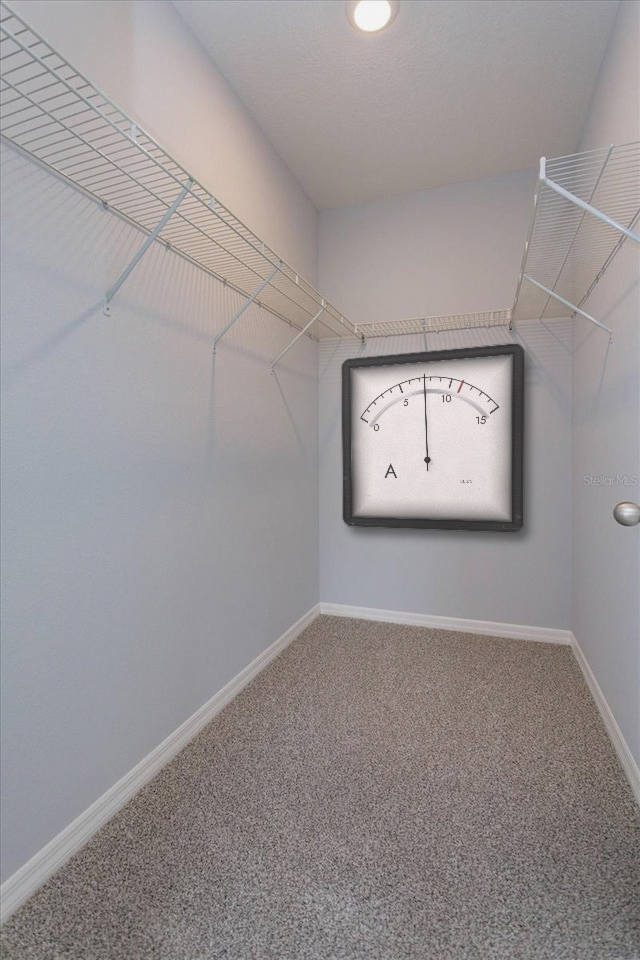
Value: 7.5,A
